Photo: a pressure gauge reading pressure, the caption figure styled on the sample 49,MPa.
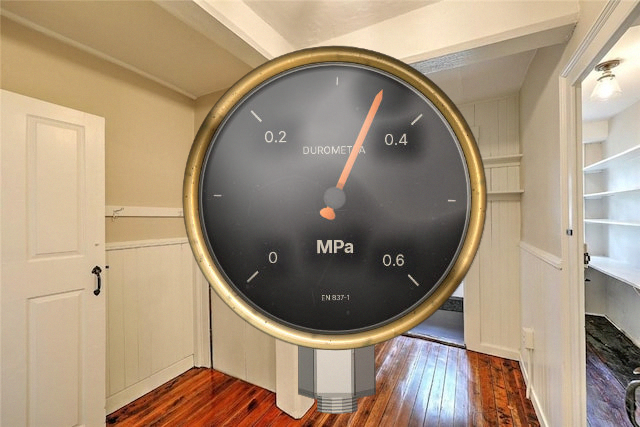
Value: 0.35,MPa
